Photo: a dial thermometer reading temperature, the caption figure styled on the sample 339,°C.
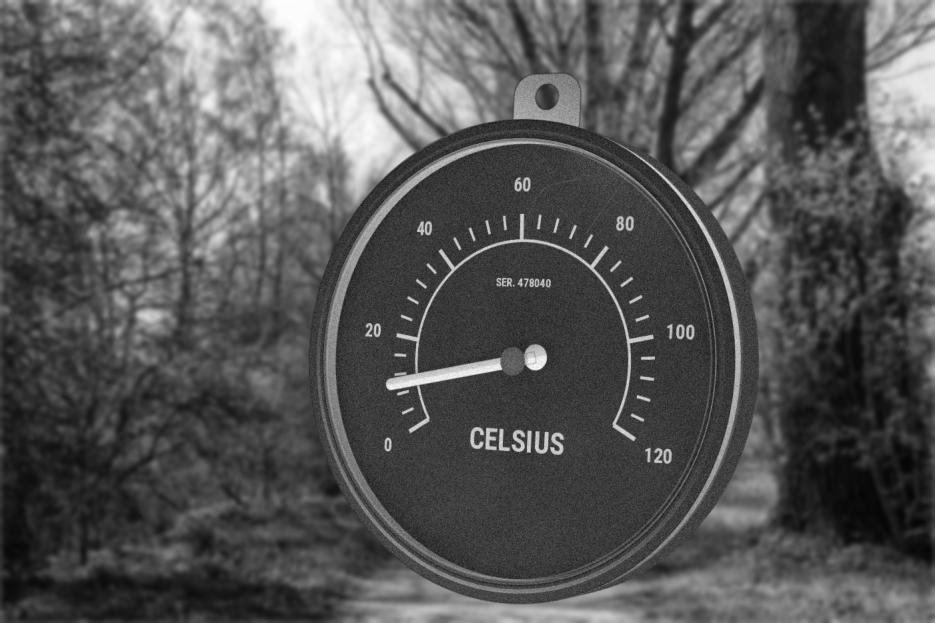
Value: 10,°C
